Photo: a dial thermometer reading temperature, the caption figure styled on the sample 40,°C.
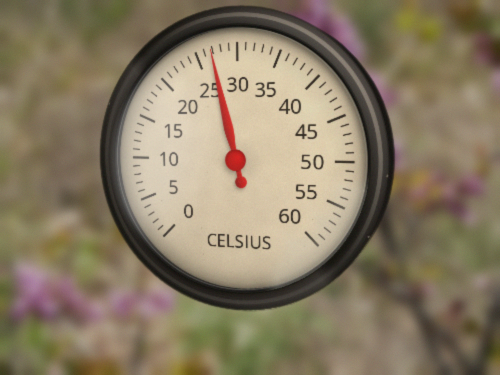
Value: 27,°C
